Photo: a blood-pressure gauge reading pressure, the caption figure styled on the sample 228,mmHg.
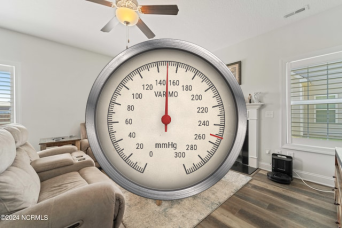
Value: 150,mmHg
